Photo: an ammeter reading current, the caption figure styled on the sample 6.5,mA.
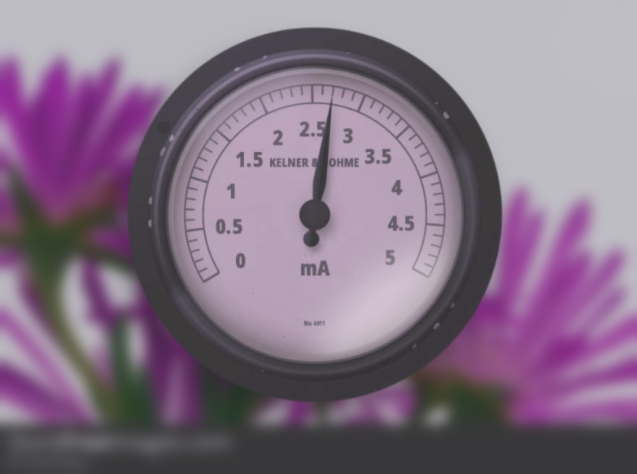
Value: 2.7,mA
